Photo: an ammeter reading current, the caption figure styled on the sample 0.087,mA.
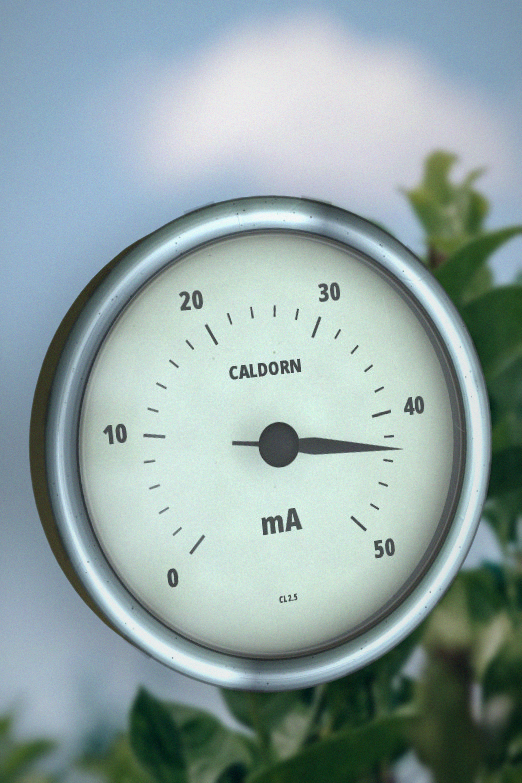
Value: 43,mA
